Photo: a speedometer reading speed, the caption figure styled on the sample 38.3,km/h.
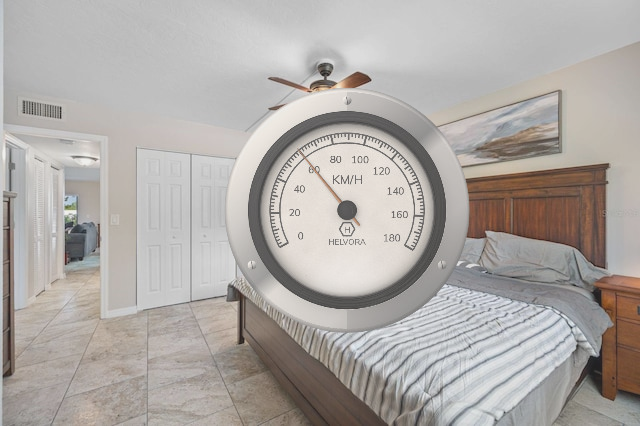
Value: 60,km/h
